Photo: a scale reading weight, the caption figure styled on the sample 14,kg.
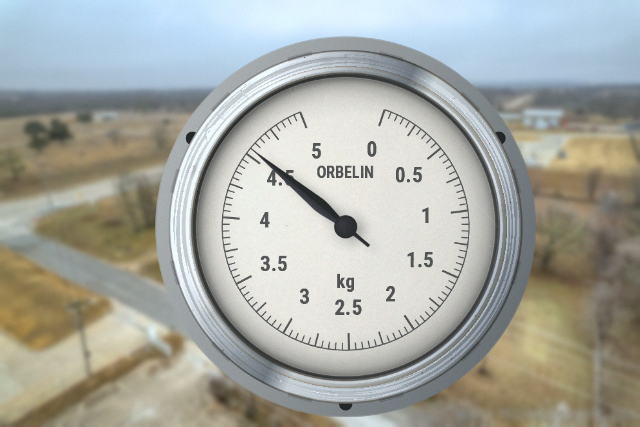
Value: 4.55,kg
